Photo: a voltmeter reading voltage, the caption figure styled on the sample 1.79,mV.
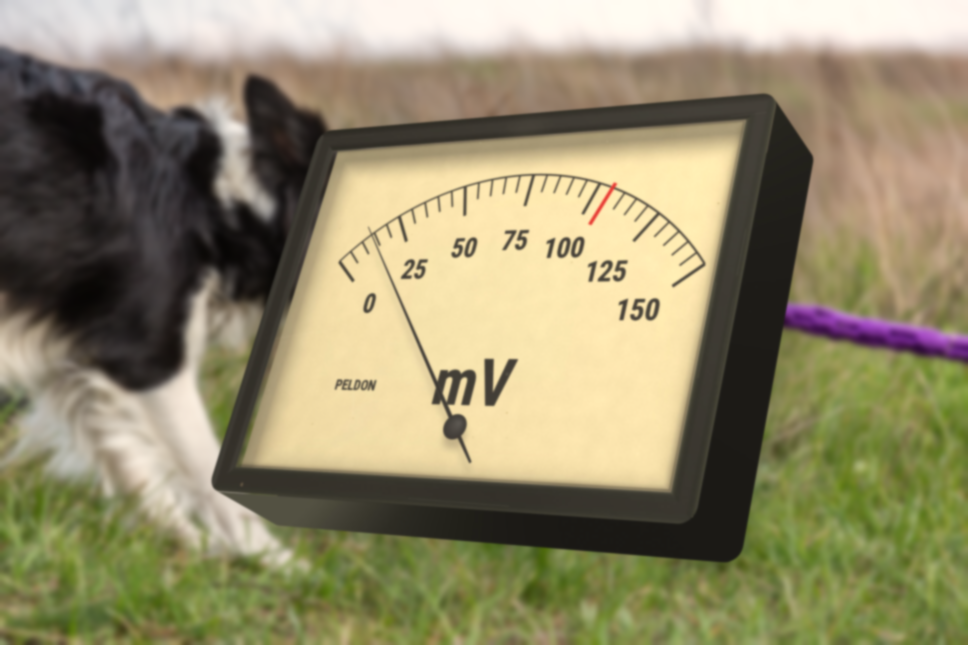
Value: 15,mV
